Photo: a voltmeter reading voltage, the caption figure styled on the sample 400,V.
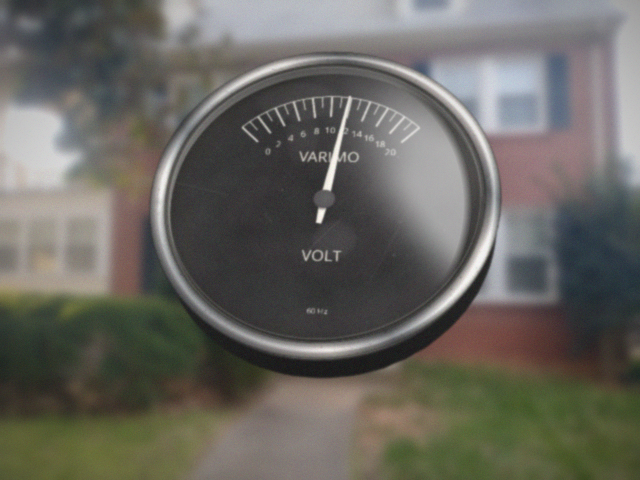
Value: 12,V
